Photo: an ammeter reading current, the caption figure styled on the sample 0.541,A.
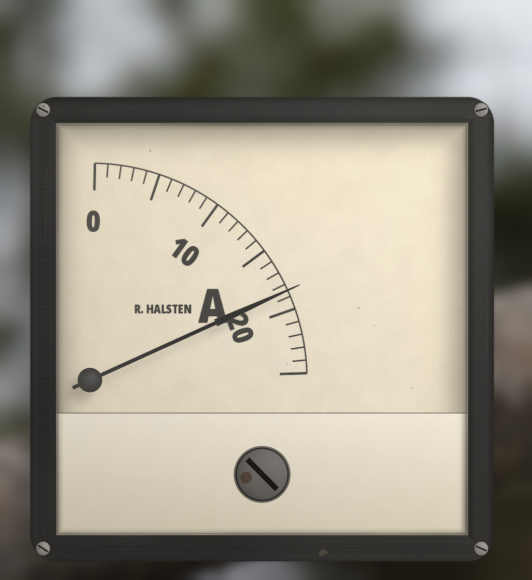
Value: 18.5,A
